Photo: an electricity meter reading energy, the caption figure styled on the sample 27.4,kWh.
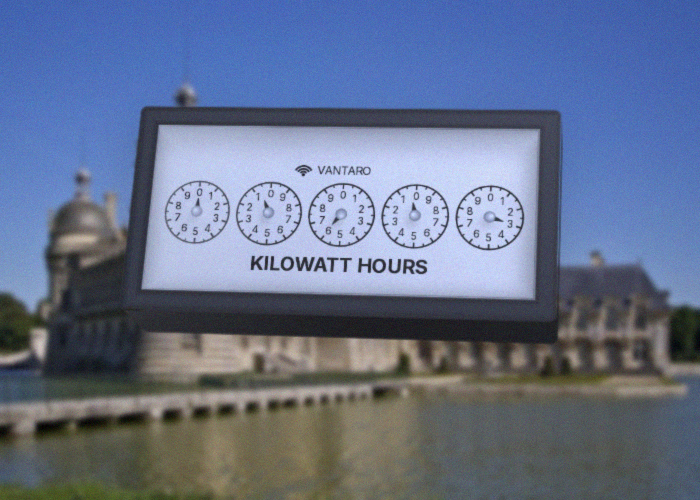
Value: 603,kWh
